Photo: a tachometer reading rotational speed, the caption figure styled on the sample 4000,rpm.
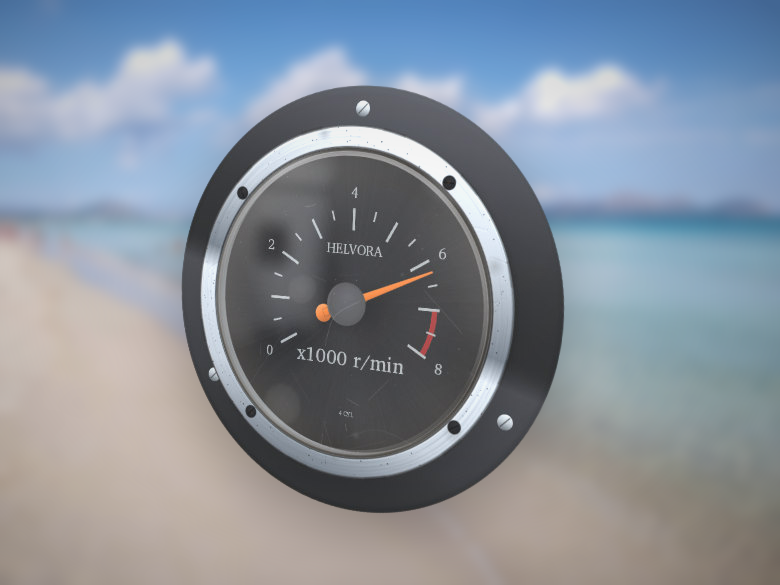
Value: 6250,rpm
